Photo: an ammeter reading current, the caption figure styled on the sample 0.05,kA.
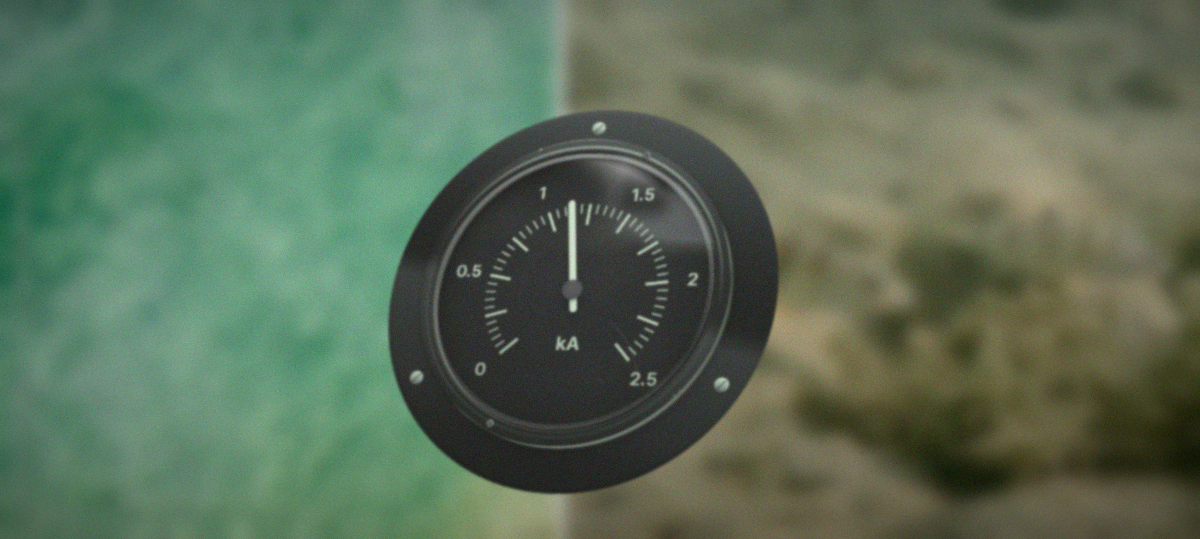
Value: 1.15,kA
